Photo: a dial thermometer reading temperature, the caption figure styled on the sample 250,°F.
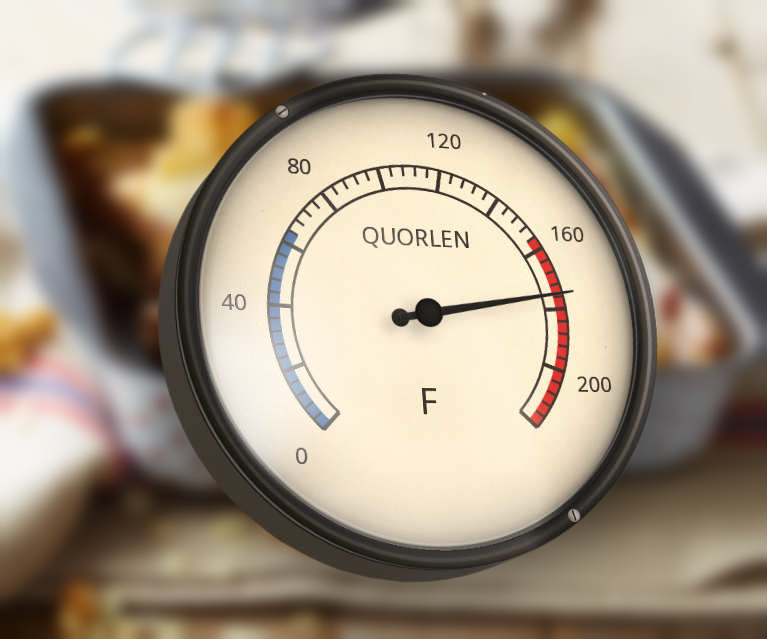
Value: 176,°F
